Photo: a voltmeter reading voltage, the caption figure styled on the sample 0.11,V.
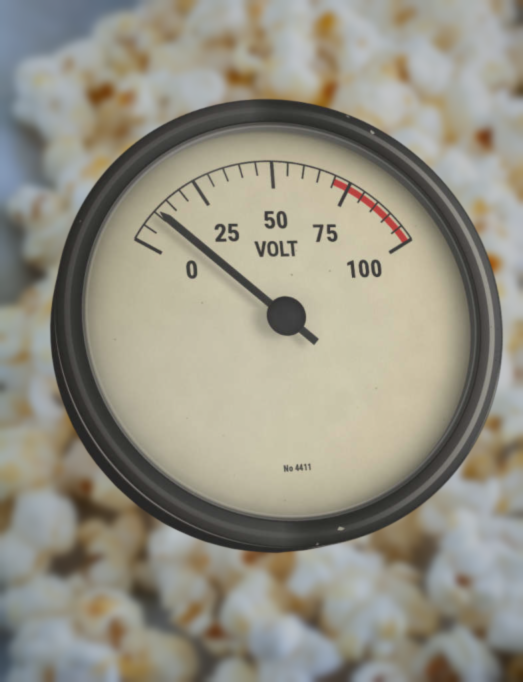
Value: 10,V
